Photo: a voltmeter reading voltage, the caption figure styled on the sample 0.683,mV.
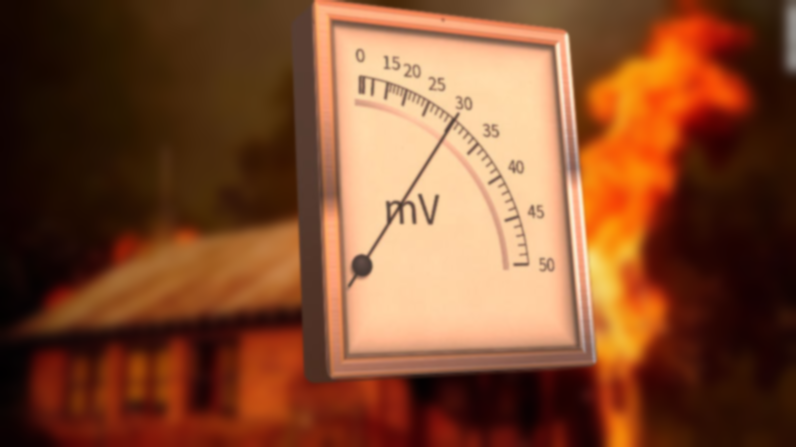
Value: 30,mV
